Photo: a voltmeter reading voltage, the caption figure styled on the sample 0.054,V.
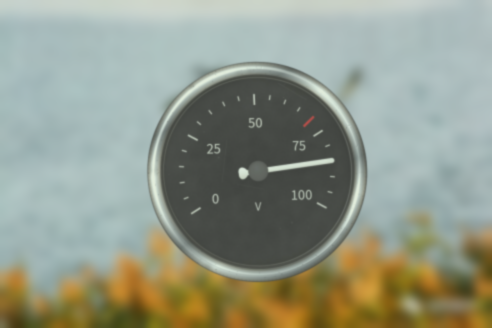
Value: 85,V
